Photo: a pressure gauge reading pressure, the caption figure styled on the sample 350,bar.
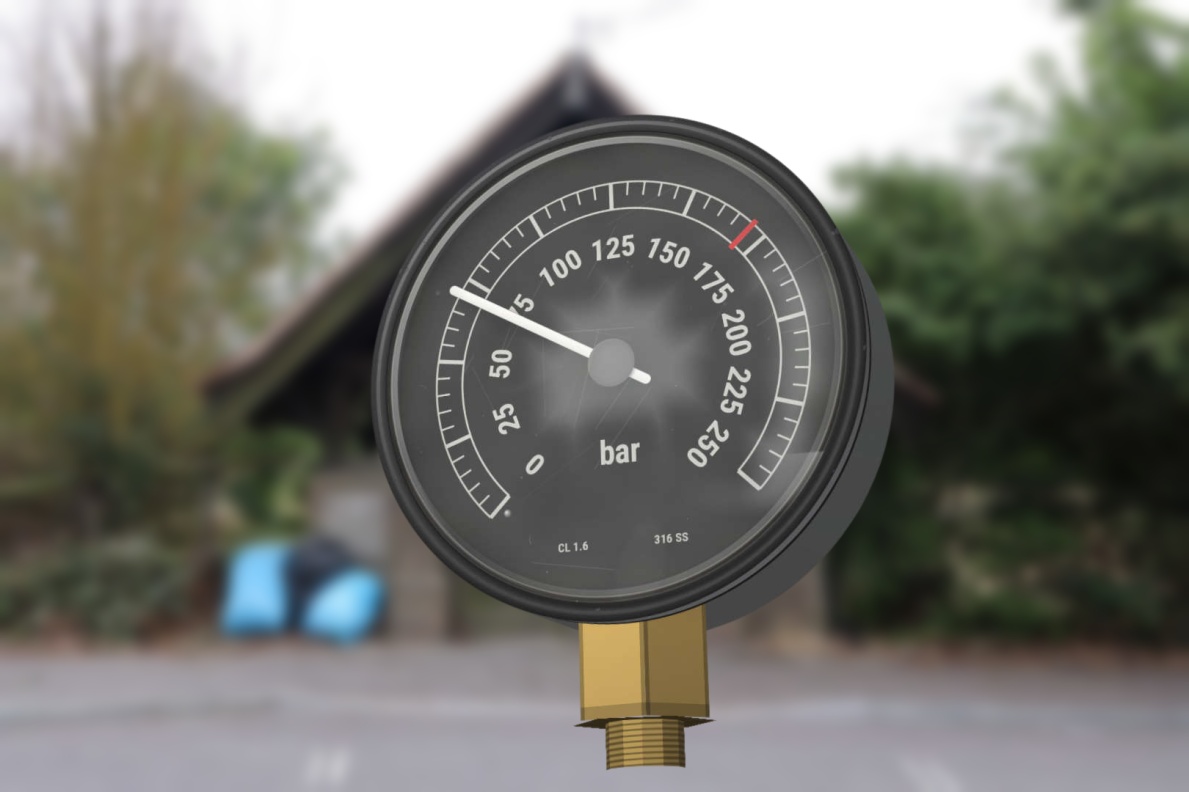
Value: 70,bar
